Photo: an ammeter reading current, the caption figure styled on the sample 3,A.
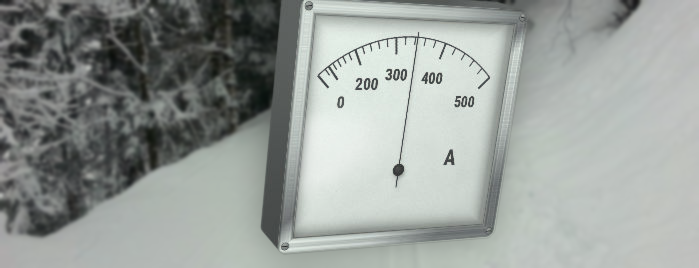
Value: 340,A
